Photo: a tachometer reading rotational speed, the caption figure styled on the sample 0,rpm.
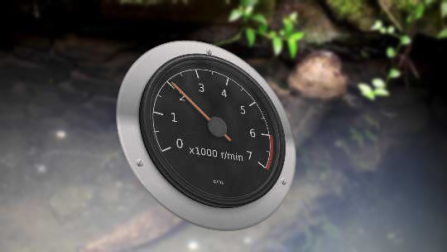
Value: 2000,rpm
